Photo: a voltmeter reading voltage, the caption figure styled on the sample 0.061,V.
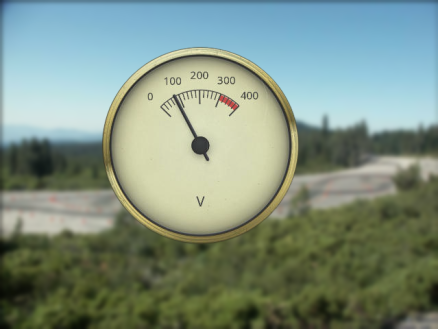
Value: 80,V
